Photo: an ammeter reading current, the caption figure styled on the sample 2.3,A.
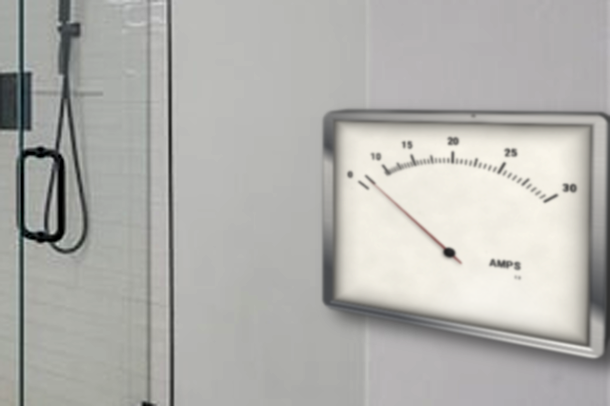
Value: 5,A
